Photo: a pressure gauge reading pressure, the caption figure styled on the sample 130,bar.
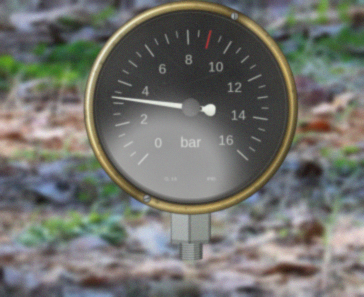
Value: 3.25,bar
